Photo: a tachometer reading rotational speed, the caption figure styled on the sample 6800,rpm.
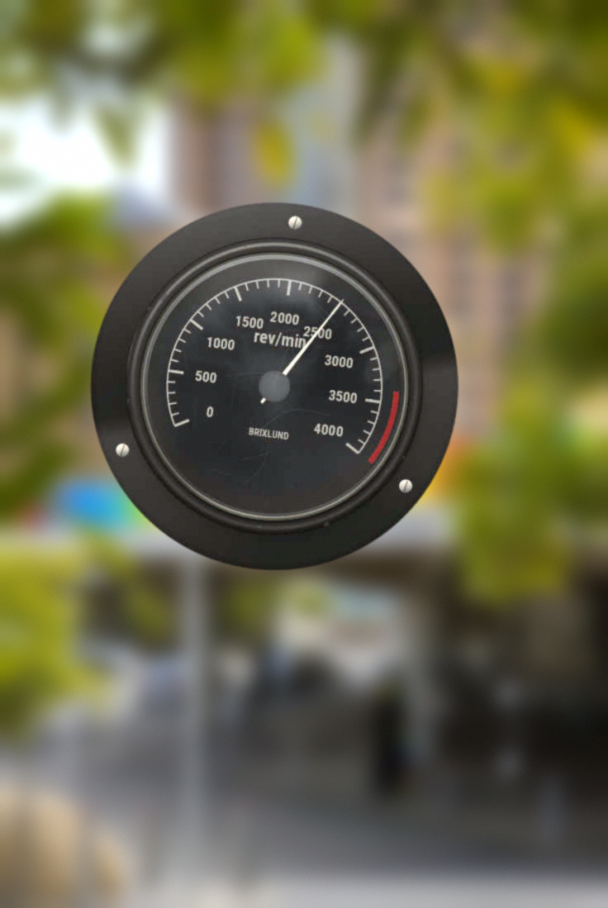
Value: 2500,rpm
